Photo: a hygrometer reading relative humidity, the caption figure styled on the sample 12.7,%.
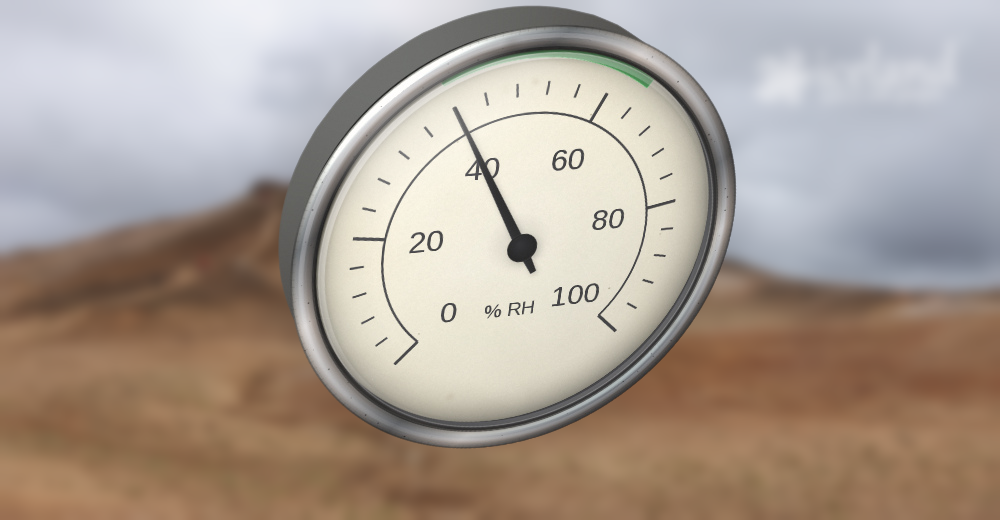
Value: 40,%
